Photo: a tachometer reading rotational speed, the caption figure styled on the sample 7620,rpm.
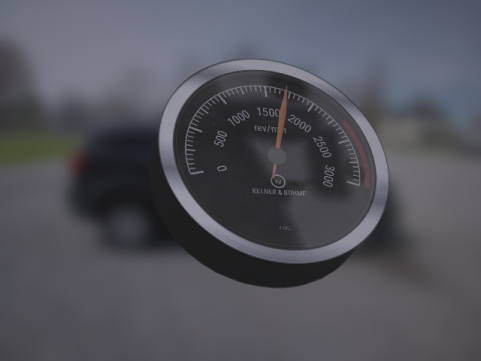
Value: 1700,rpm
